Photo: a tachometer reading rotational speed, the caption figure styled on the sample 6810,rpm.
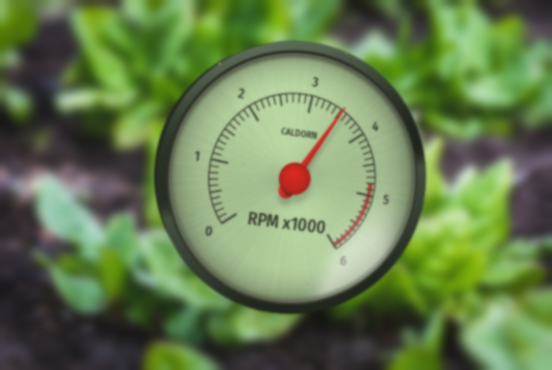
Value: 3500,rpm
